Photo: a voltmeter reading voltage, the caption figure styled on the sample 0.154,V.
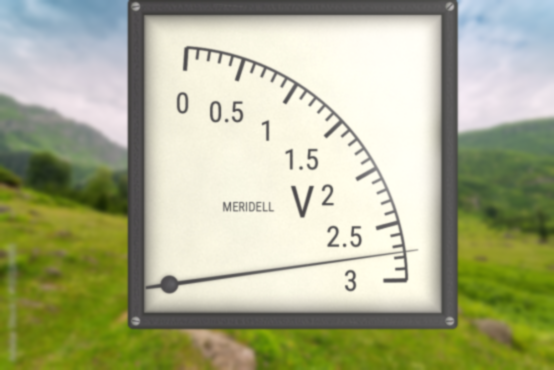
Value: 2.75,V
